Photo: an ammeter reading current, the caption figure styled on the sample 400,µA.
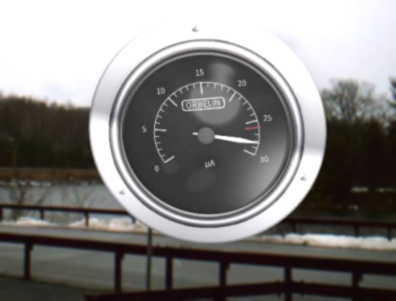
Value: 28,µA
